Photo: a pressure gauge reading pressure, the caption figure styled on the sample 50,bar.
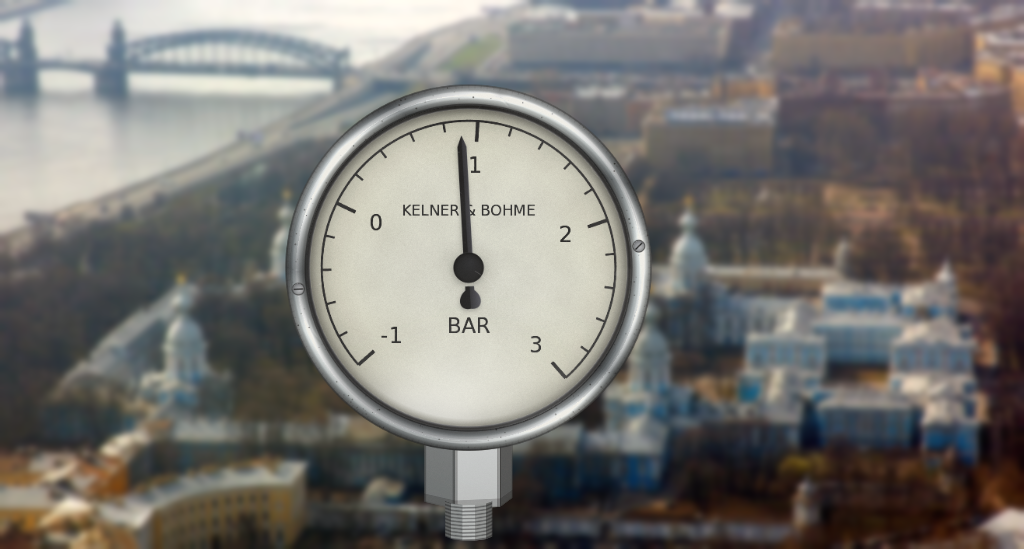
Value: 0.9,bar
